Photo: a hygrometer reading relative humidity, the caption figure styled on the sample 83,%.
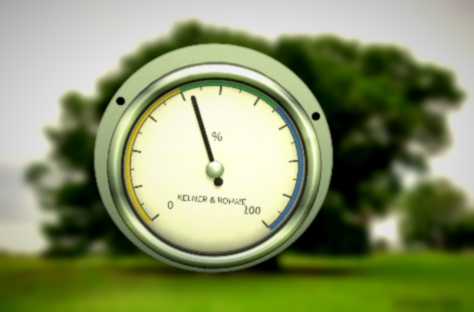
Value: 42.5,%
